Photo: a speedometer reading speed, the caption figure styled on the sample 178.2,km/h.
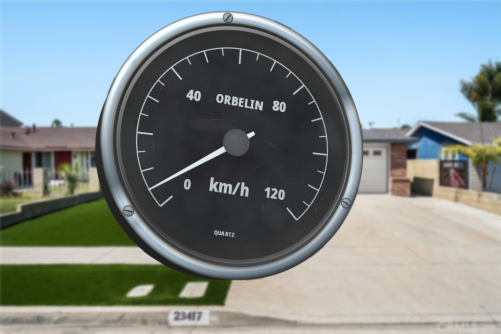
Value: 5,km/h
